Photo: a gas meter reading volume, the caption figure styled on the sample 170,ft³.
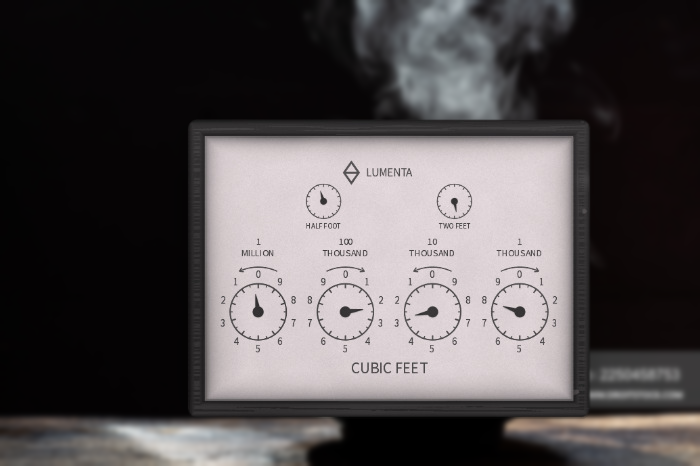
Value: 22800,ft³
